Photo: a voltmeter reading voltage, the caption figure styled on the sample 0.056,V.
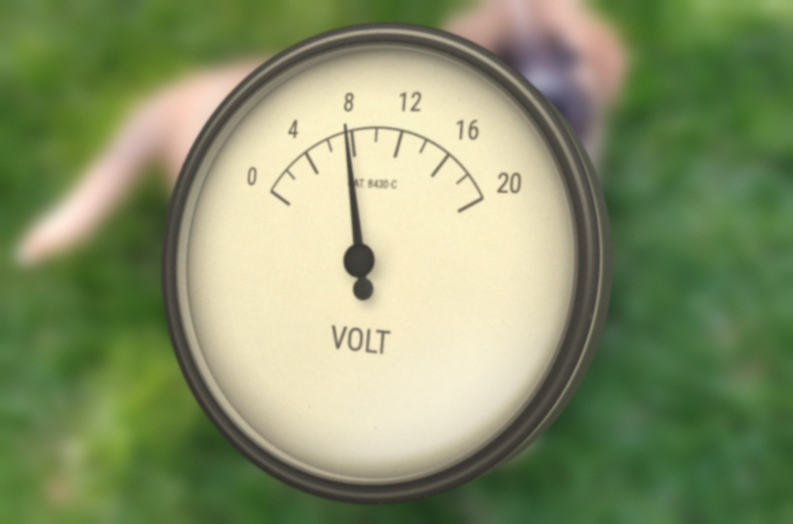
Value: 8,V
